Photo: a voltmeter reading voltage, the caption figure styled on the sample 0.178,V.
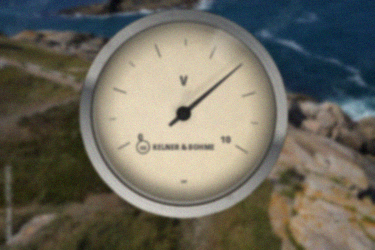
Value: 7,V
